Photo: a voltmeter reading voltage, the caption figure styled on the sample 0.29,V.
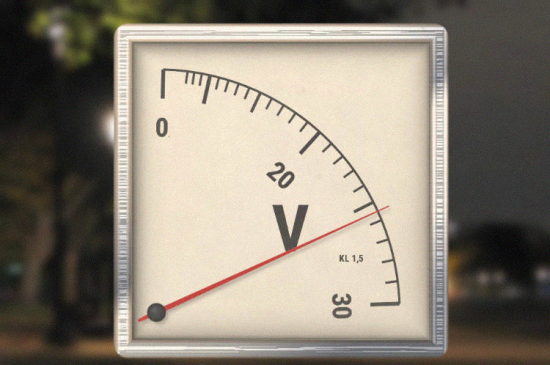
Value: 25.5,V
